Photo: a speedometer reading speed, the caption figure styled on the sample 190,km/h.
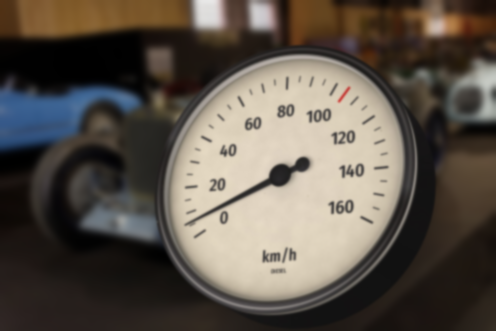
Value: 5,km/h
